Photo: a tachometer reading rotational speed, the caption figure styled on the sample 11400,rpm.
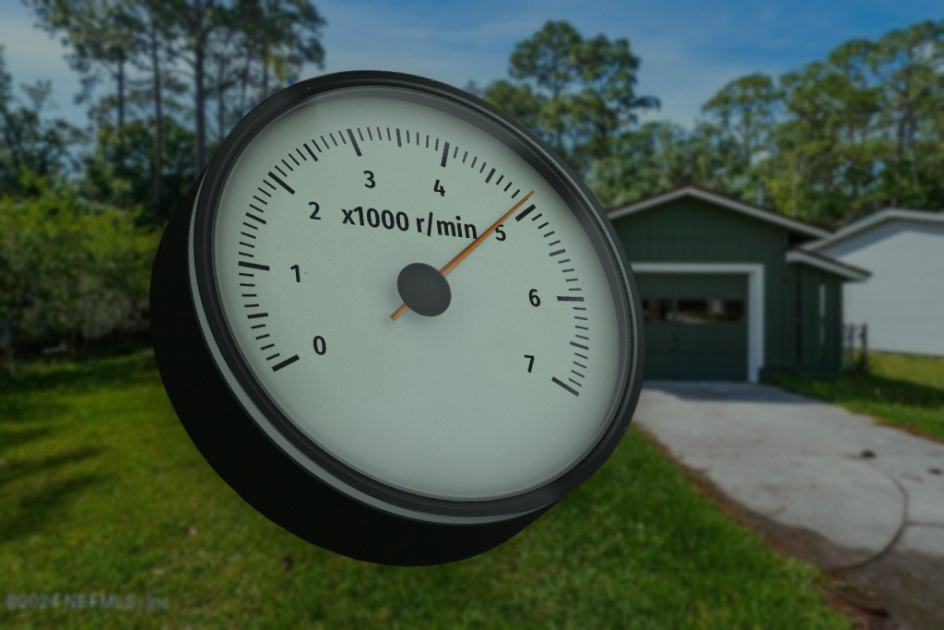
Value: 4900,rpm
